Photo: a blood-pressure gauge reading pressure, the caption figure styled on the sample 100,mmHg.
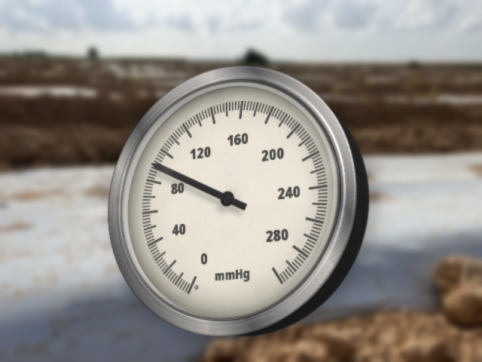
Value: 90,mmHg
